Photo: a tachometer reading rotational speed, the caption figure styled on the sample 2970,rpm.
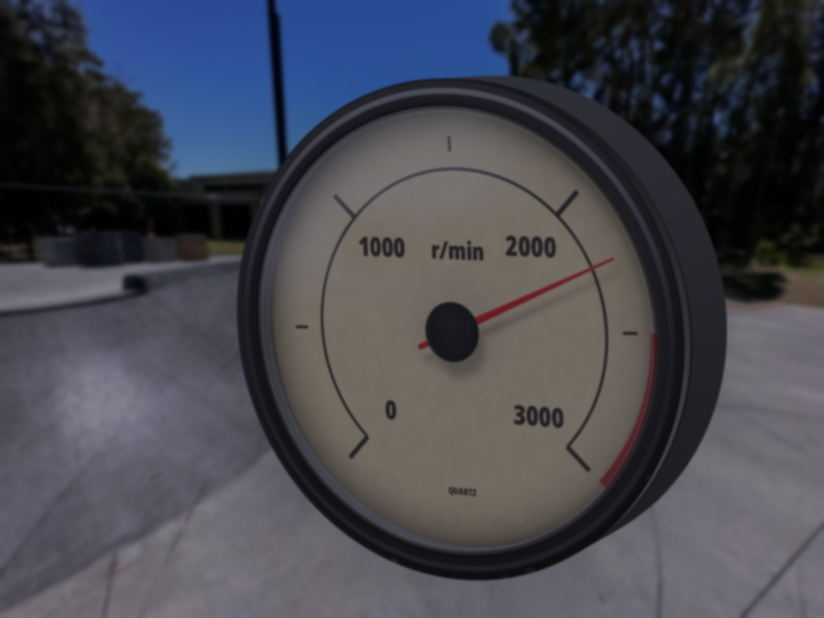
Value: 2250,rpm
